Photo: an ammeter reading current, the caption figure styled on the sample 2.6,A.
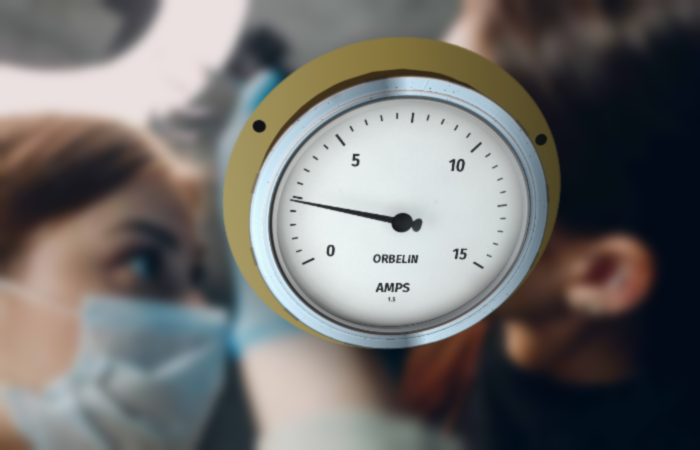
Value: 2.5,A
